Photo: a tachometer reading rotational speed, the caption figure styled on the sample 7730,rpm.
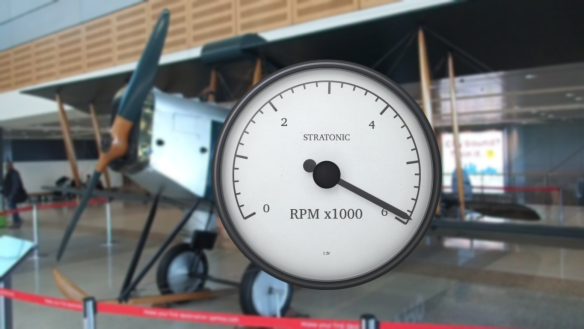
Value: 5900,rpm
